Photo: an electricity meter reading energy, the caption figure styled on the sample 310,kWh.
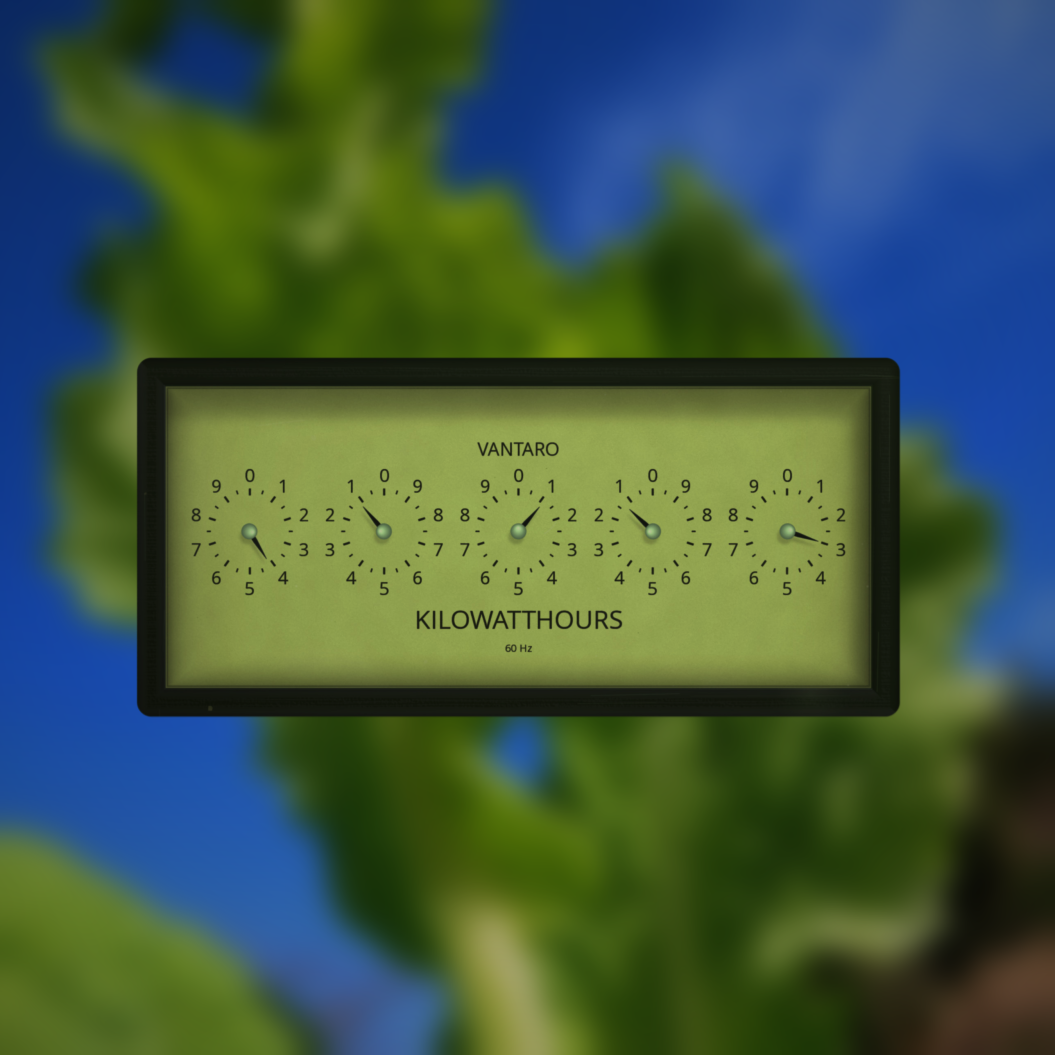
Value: 41113,kWh
